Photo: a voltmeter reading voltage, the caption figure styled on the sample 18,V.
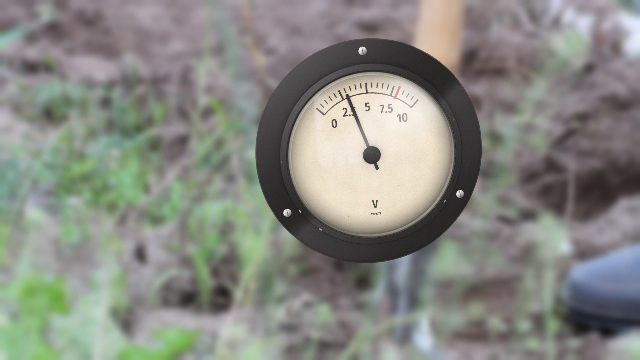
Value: 3,V
